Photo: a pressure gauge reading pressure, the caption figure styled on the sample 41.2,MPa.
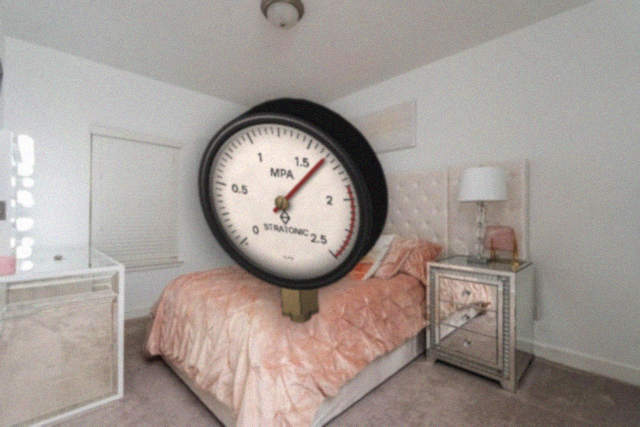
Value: 1.65,MPa
